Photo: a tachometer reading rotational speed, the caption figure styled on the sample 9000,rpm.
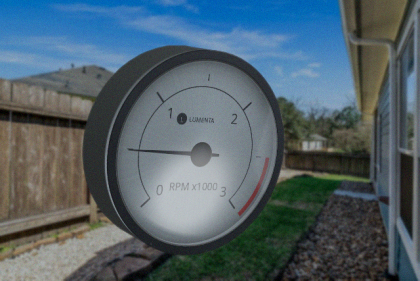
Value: 500,rpm
